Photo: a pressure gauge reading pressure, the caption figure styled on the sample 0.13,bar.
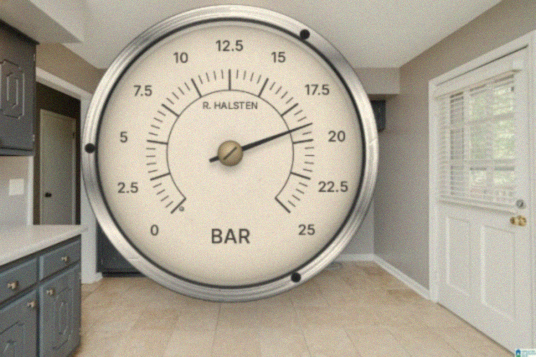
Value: 19,bar
